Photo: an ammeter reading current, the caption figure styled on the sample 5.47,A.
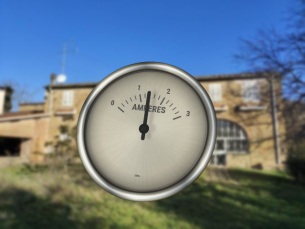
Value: 1.4,A
